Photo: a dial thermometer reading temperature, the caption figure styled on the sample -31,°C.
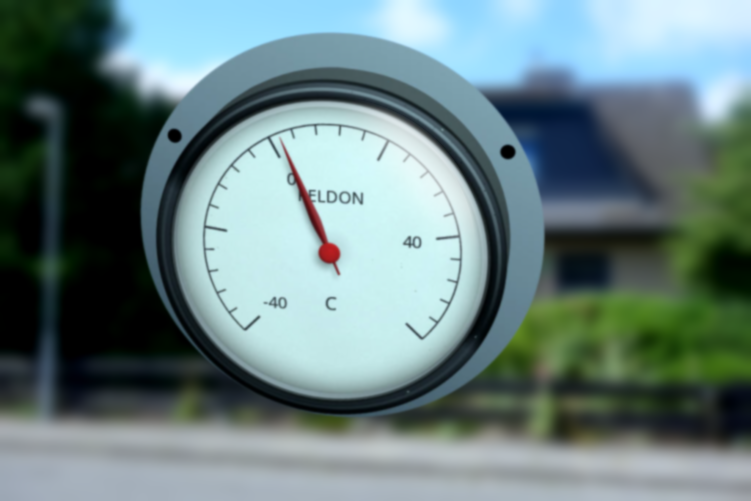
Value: 2,°C
